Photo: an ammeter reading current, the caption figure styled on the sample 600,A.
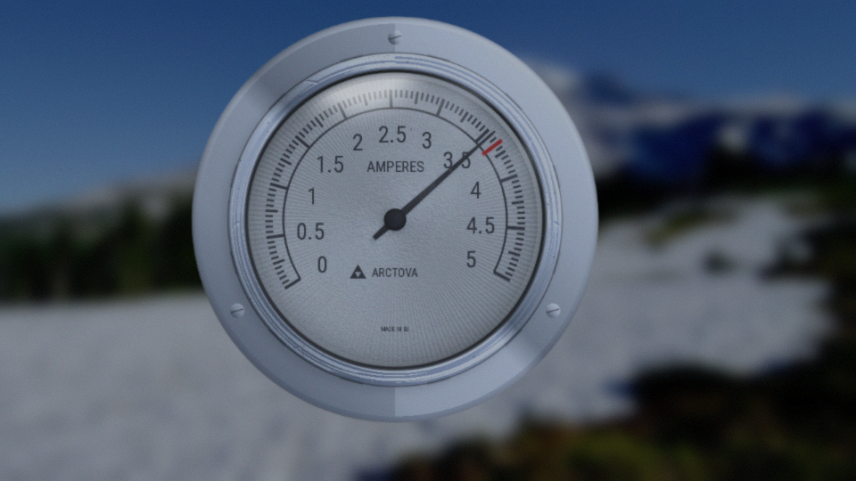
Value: 3.55,A
